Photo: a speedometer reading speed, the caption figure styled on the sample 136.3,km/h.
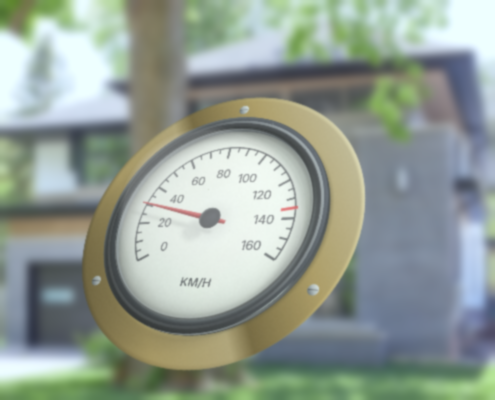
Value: 30,km/h
